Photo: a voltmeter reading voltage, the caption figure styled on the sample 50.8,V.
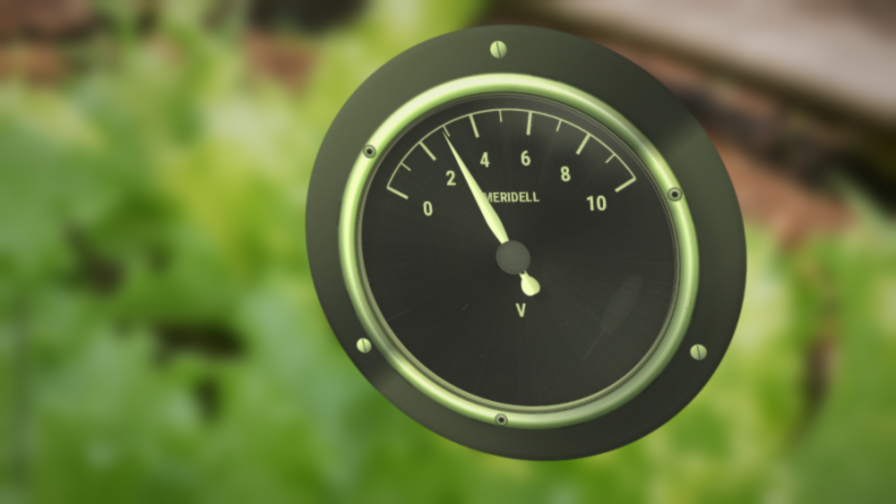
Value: 3,V
